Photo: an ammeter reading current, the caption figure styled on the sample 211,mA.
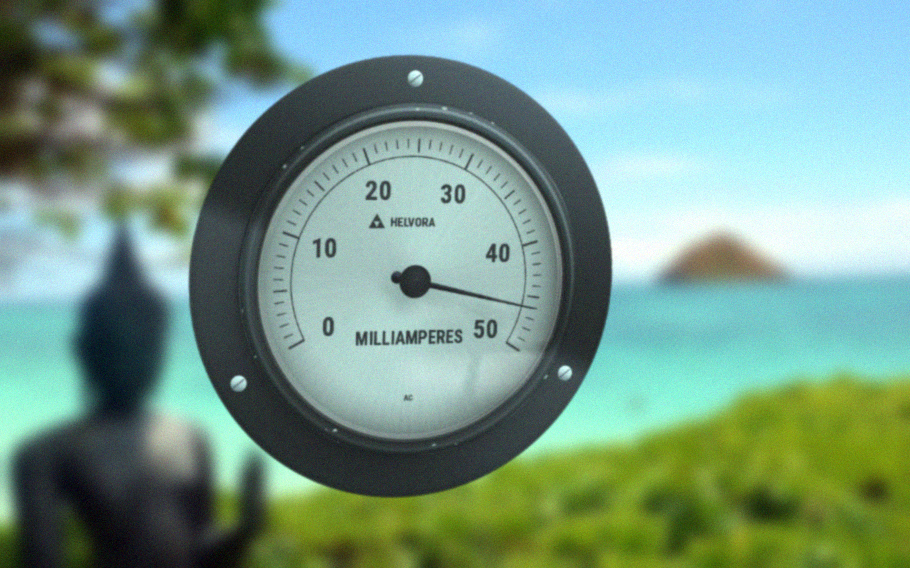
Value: 46,mA
